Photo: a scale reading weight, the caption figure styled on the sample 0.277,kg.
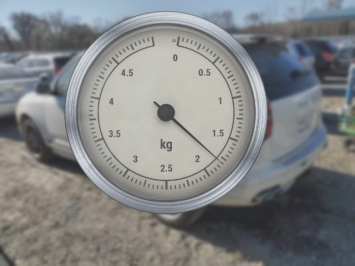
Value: 1.8,kg
